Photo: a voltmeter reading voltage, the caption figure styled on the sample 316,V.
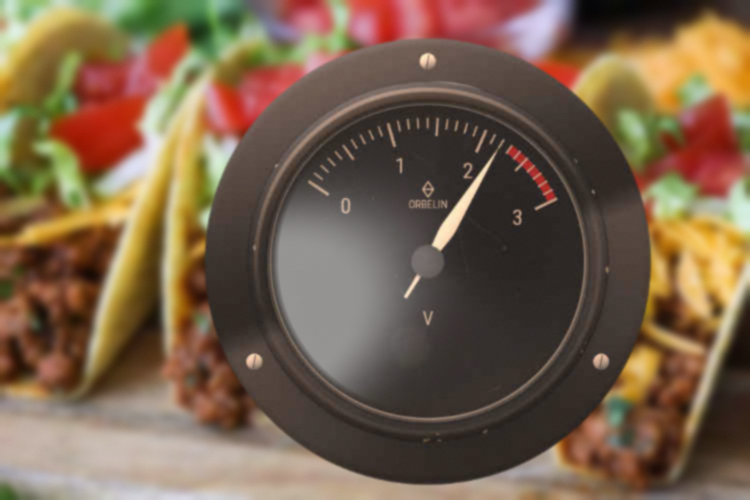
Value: 2.2,V
